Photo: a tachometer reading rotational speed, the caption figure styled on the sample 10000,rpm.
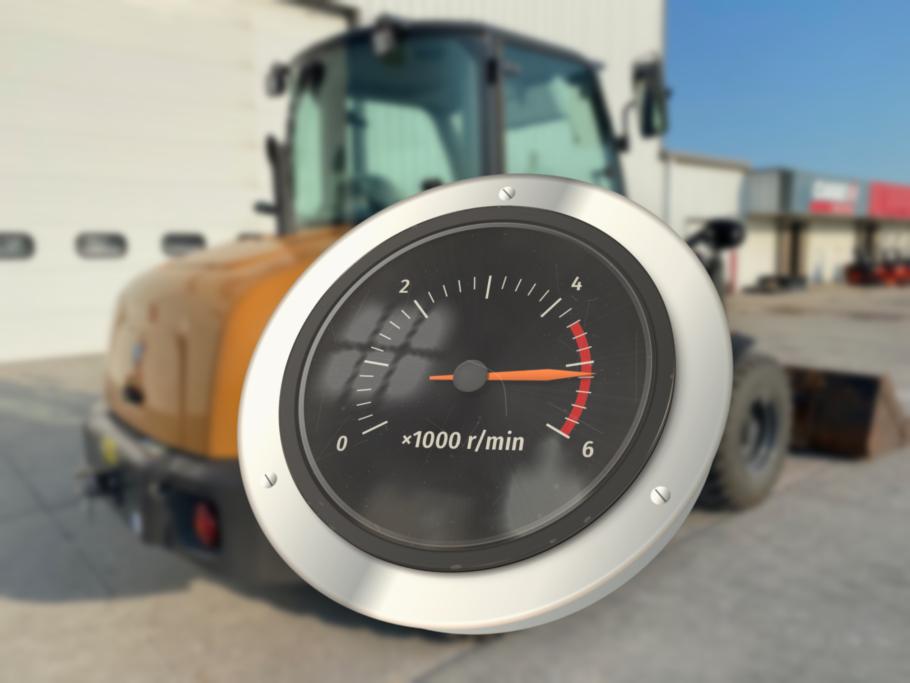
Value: 5200,rpm
